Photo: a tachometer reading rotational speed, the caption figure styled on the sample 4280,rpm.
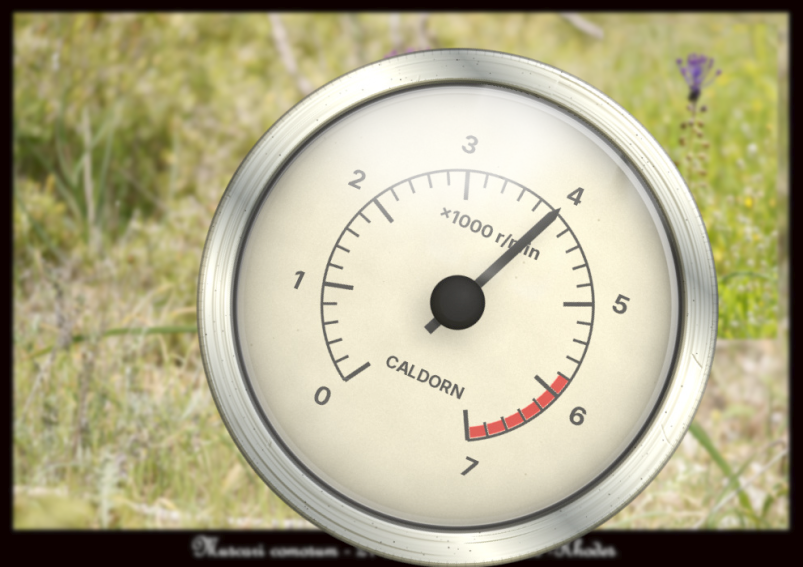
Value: 4000,rpm
